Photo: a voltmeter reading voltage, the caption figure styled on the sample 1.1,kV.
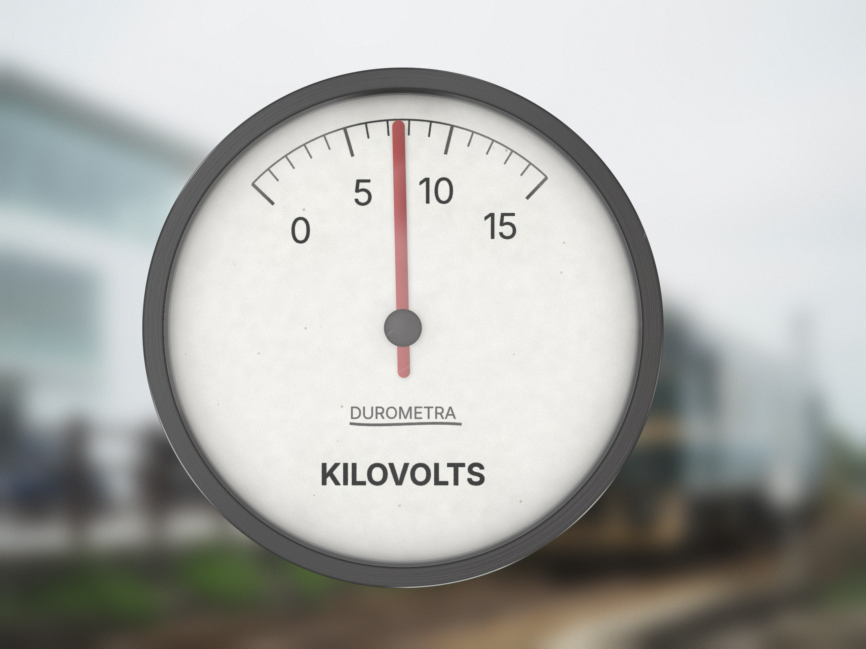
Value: 7.5,kV
